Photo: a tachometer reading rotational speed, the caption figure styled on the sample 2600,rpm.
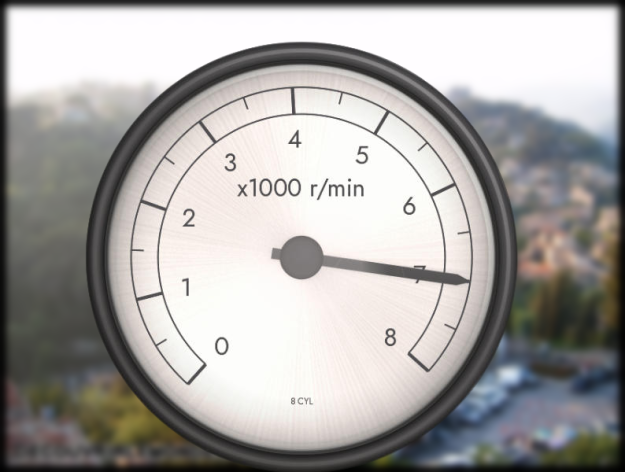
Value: 7000,rpm
